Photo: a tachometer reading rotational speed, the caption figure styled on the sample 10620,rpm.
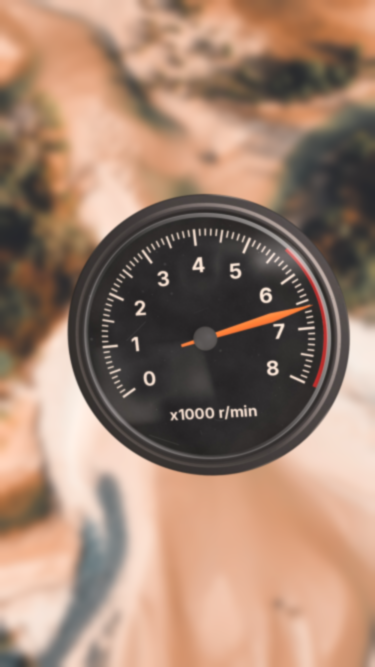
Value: 6600,rpm
